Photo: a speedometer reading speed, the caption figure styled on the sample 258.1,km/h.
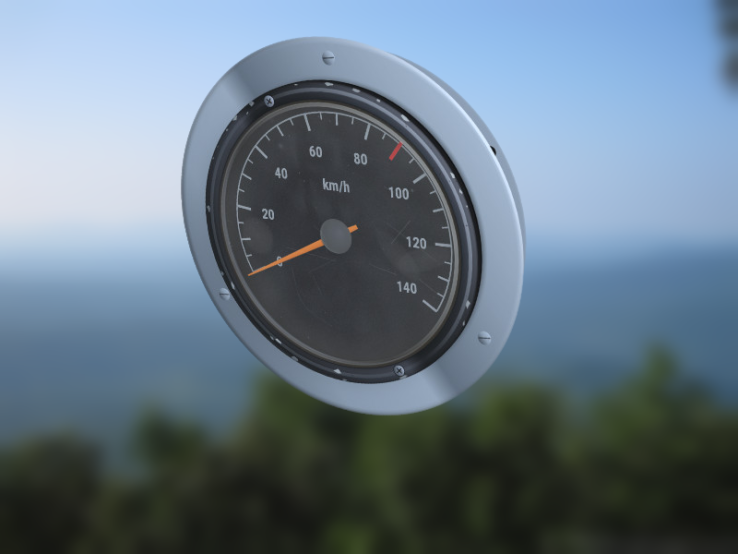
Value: 0,km/h
